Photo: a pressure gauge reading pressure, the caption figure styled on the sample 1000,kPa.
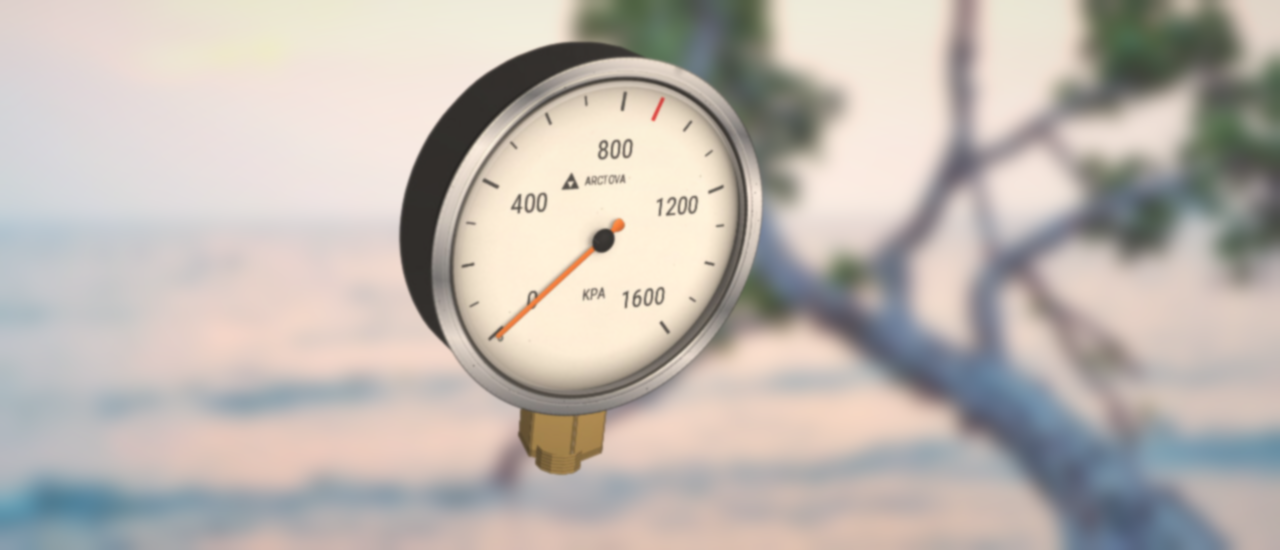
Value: 0,kPa
